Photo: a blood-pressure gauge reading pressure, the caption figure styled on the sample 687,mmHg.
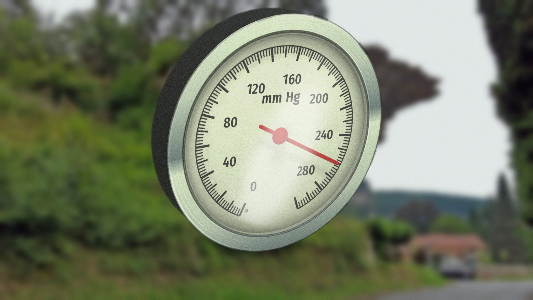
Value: 260,mmHg
